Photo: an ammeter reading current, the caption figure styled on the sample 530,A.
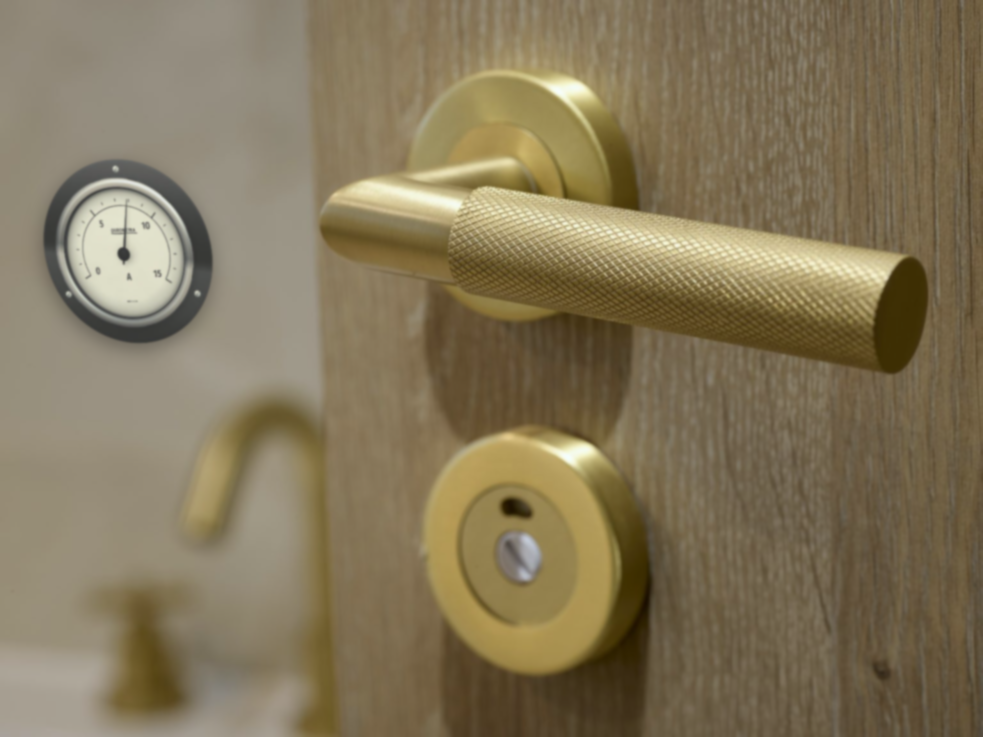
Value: 8,A
